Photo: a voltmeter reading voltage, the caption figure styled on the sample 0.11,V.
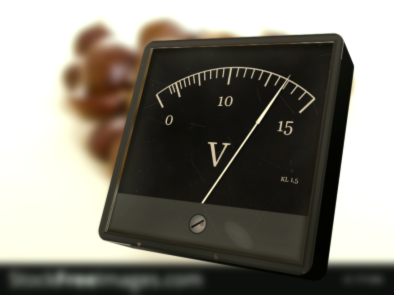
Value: 13.5,V
